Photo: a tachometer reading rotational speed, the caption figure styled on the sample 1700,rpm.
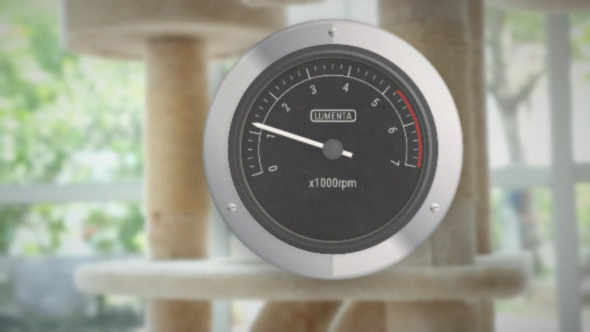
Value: 1200,rpm
